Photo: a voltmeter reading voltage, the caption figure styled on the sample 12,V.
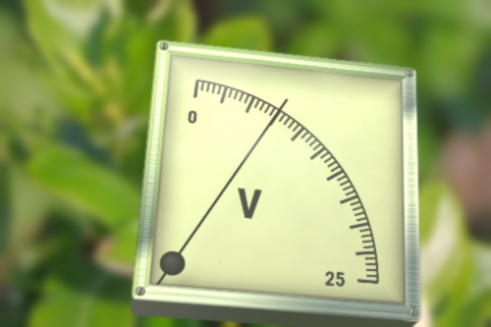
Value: 7.5,V
